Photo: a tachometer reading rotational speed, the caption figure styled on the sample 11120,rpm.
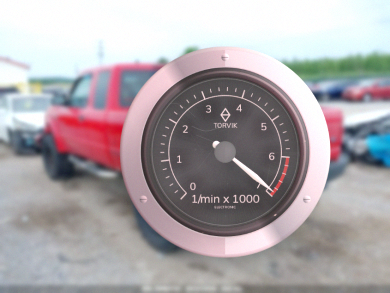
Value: 6900,rpm
